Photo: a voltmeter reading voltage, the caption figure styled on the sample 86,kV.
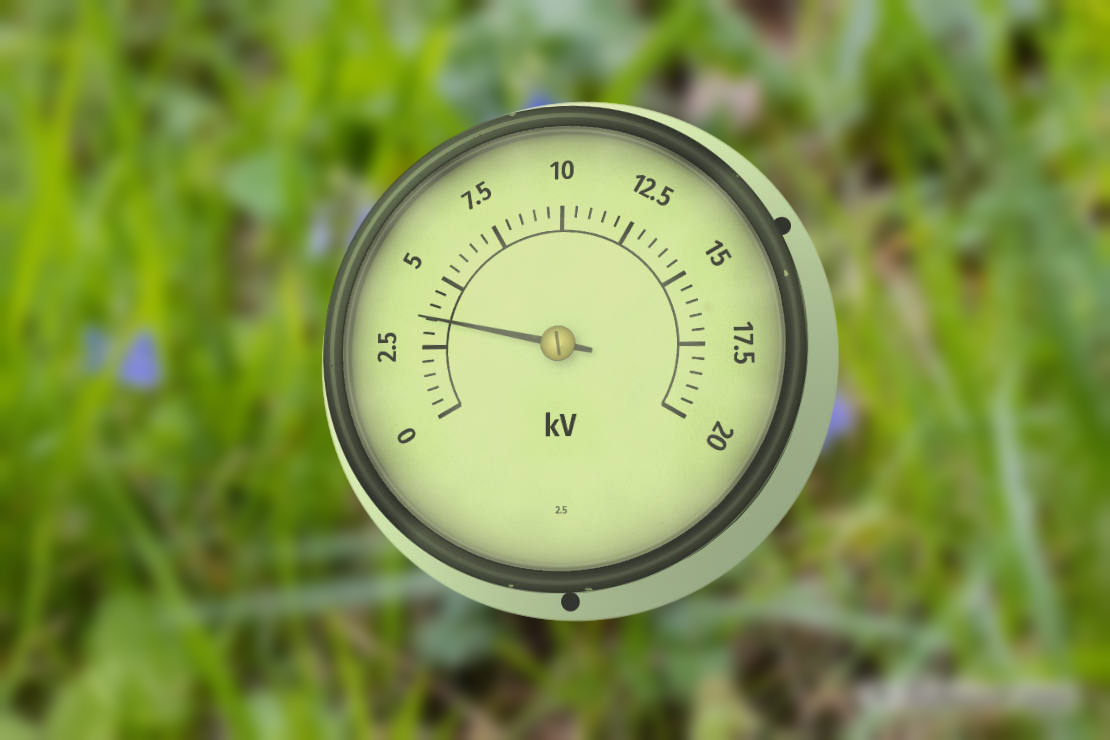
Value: 3.5,kV
